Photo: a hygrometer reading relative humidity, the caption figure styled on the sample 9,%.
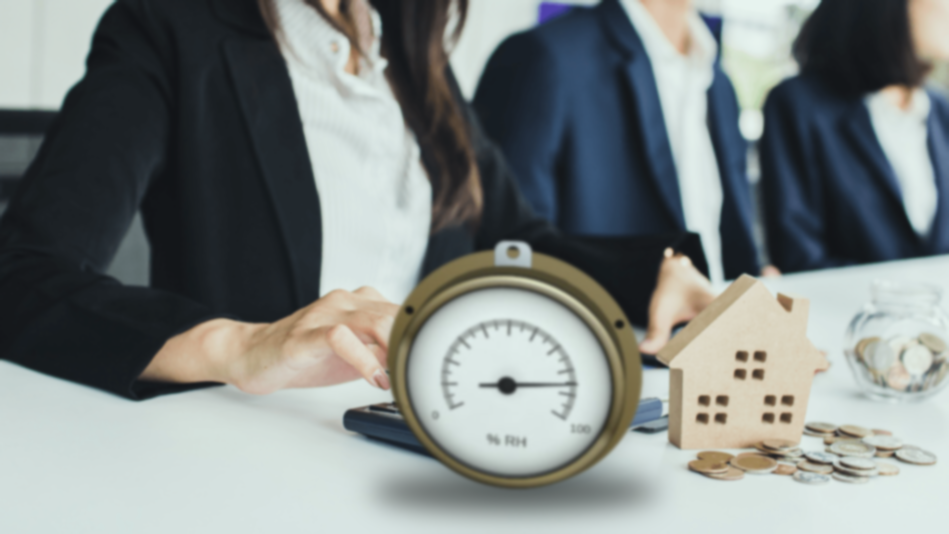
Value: 85,%
